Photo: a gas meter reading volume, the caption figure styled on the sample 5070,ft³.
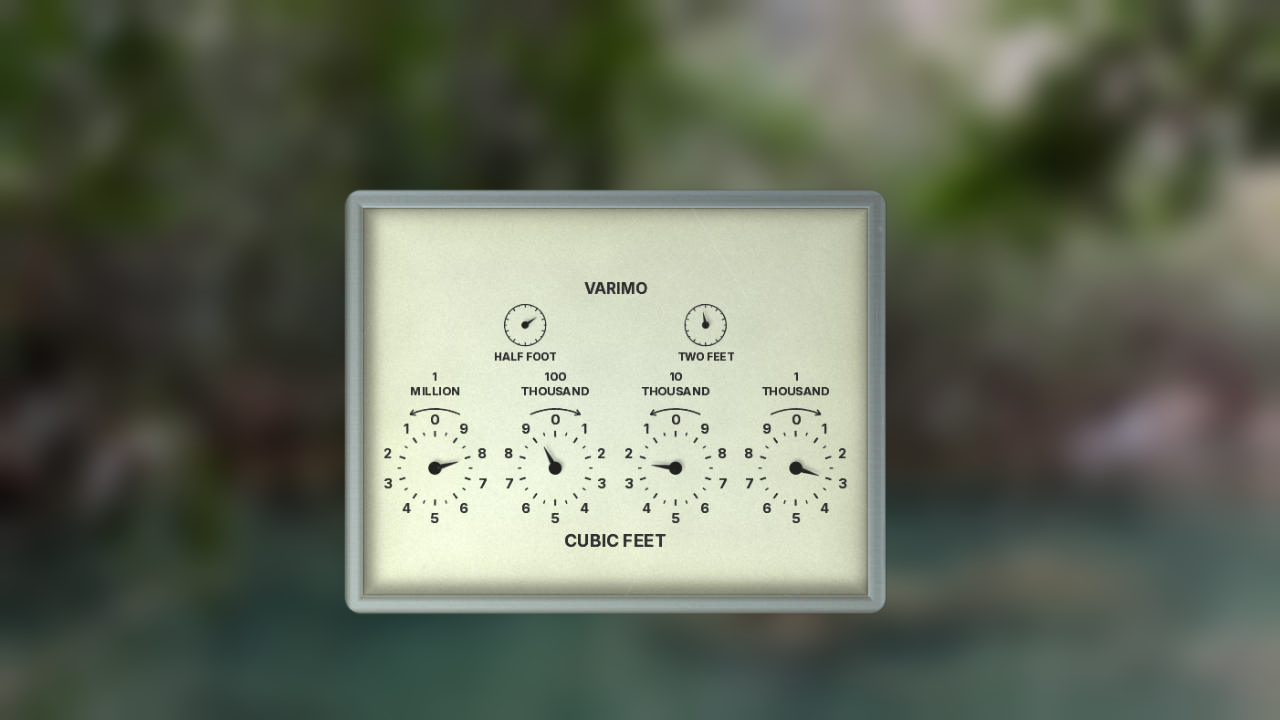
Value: 792300,ft³
